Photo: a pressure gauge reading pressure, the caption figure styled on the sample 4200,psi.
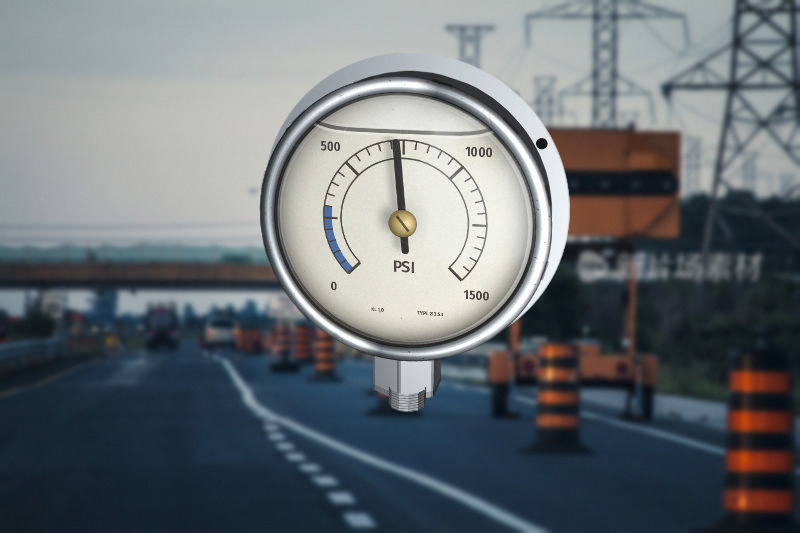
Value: 725,psi
